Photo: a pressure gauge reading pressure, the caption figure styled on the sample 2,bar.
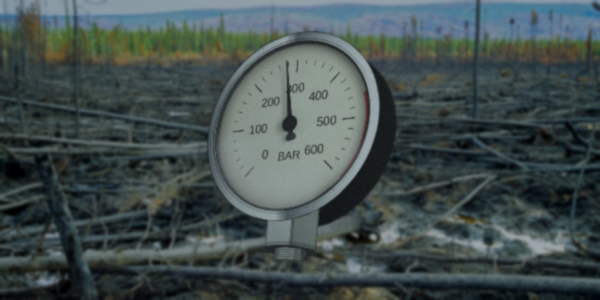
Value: 280,bar
